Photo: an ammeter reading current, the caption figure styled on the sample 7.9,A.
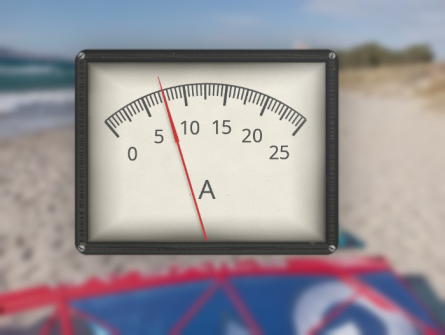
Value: 7.5,A
